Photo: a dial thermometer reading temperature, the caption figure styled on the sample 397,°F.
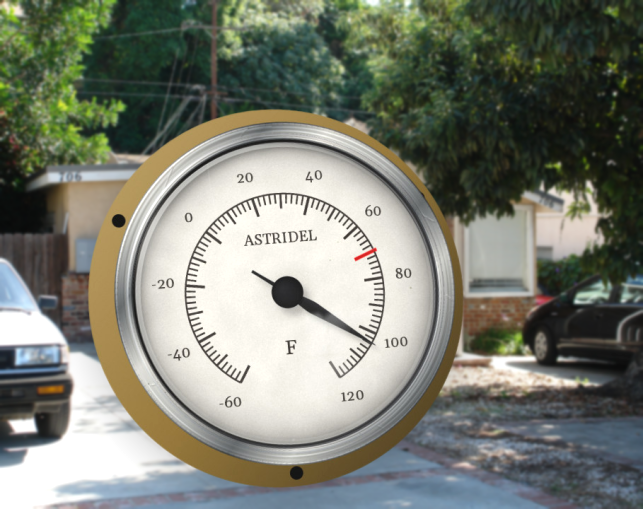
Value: 104,°F
